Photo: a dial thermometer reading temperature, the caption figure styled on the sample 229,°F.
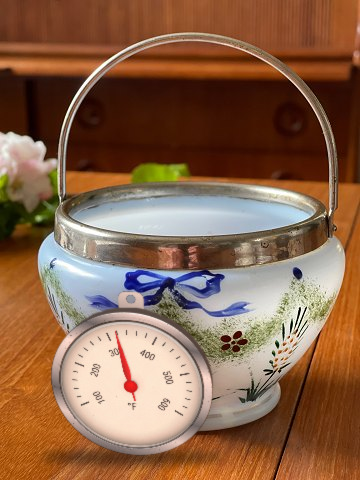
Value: 320,°F
